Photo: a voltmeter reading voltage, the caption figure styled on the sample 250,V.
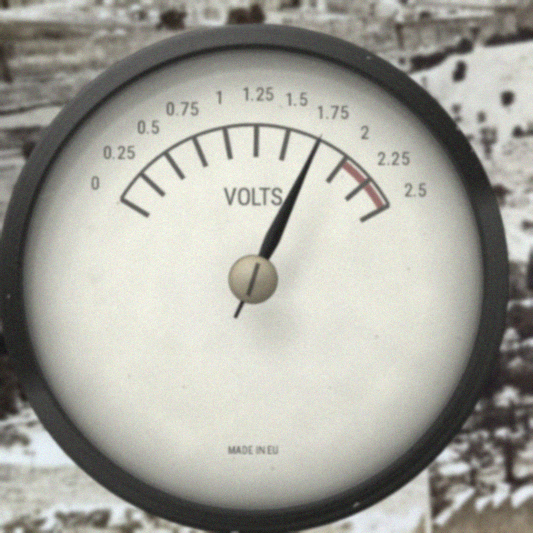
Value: 1.75,V
